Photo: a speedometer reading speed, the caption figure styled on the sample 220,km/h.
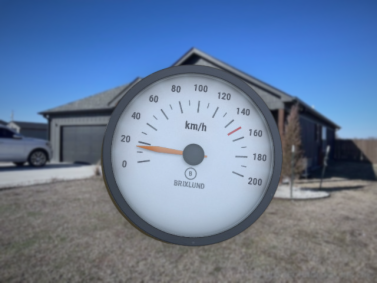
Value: 15,km/h
